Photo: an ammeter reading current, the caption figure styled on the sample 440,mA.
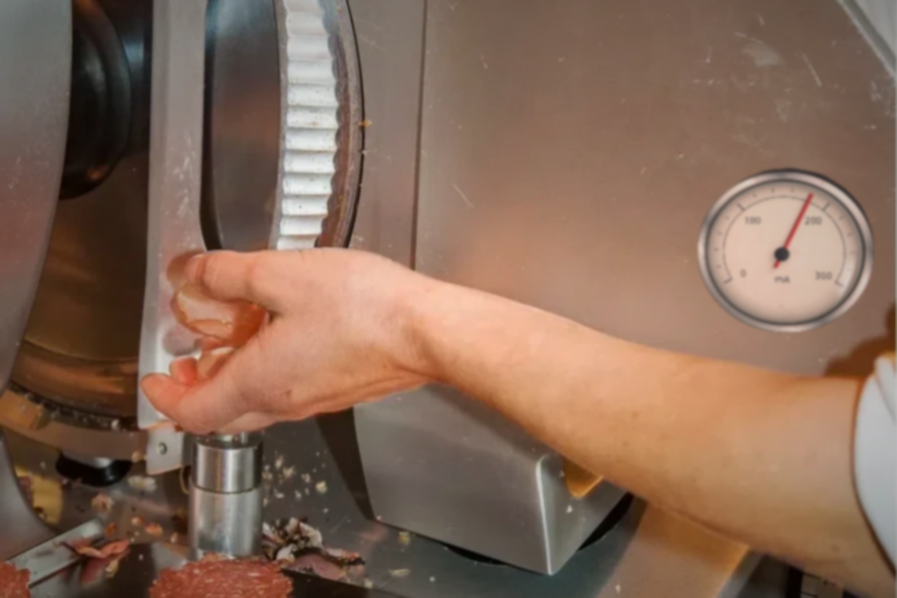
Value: 180,mA
